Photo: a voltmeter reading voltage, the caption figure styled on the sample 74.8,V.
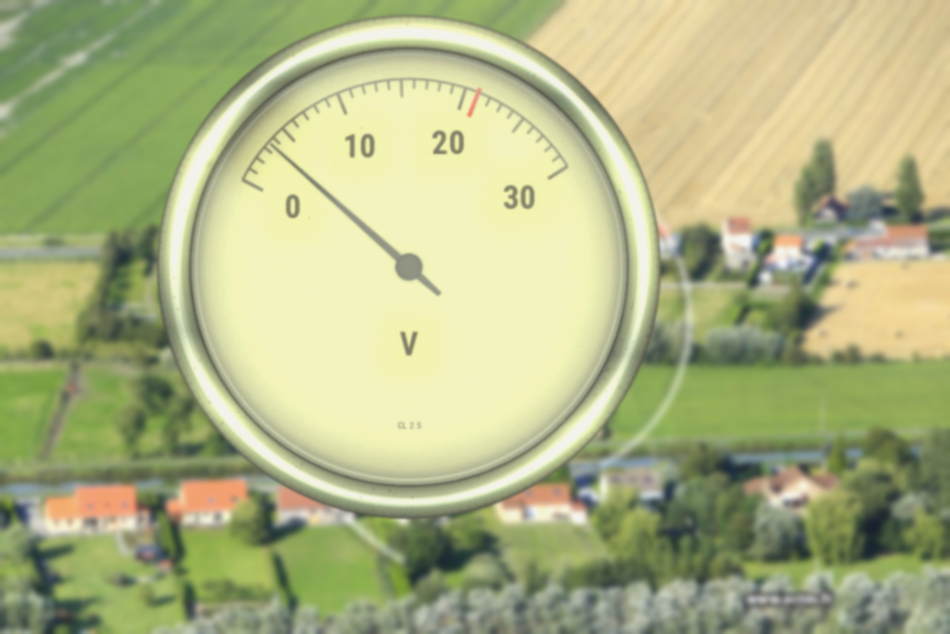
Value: 3.5,V
